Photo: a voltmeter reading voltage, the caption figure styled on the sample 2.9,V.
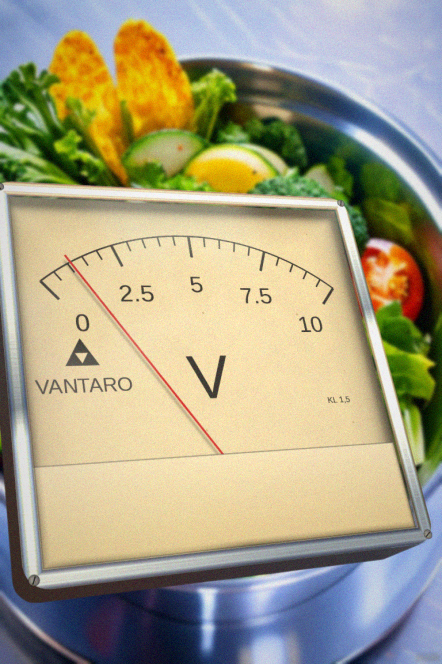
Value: 1,V
